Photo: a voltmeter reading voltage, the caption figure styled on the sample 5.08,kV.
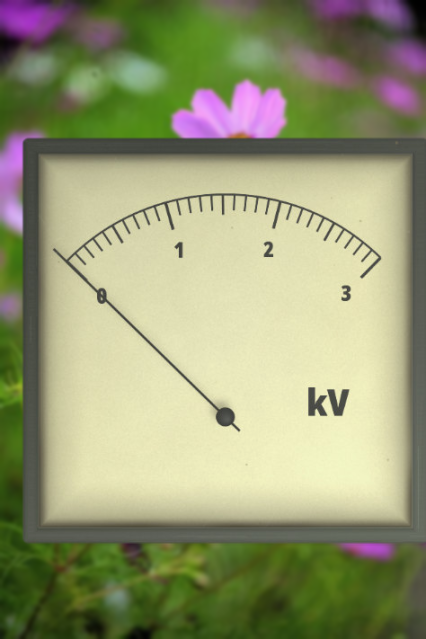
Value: 0,kV
